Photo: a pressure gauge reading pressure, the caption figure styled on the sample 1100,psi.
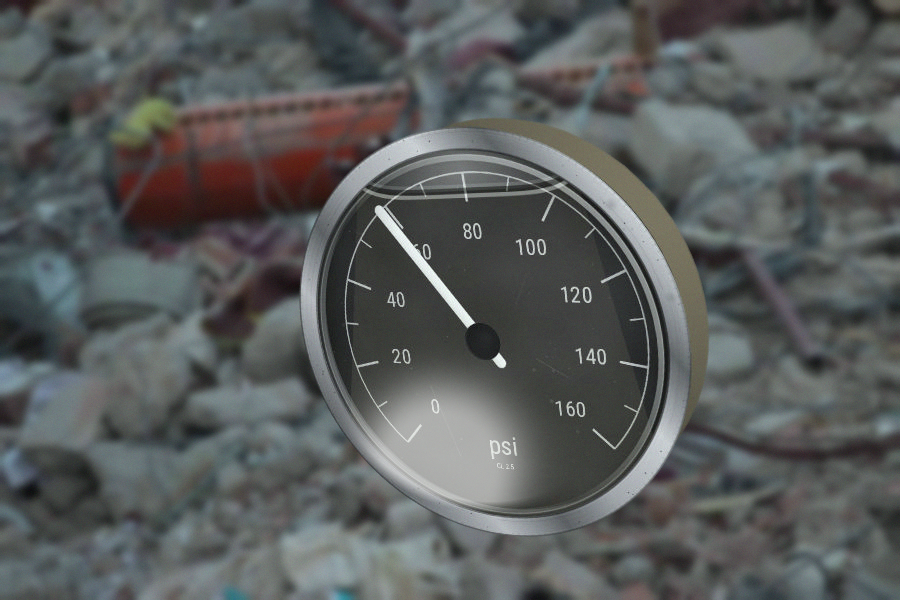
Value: 60,psi
